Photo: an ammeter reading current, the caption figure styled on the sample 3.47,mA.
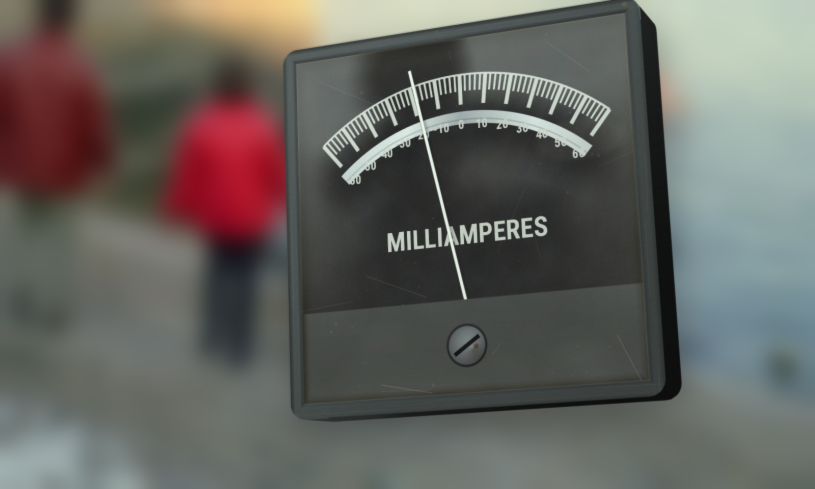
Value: -18,mA
